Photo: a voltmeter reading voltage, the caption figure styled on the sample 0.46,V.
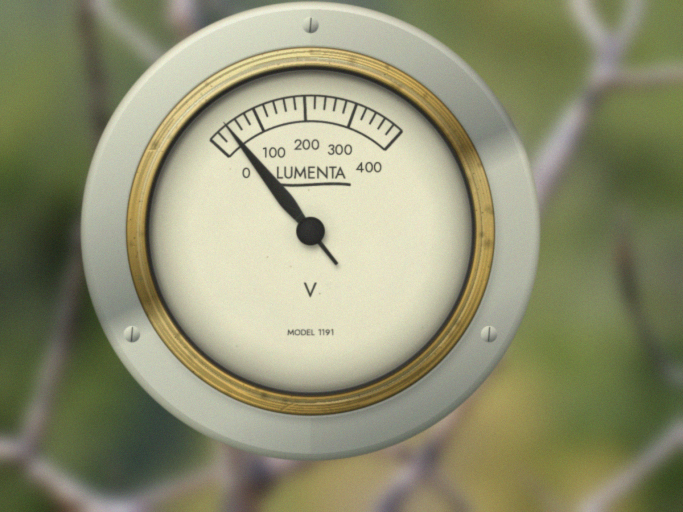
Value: 40,V
